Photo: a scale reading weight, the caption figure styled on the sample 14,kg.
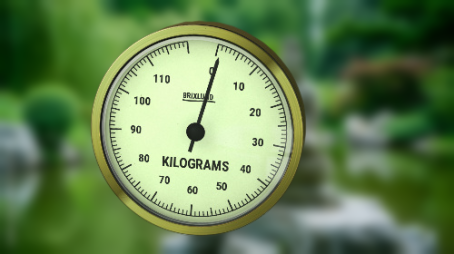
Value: 1,kg
